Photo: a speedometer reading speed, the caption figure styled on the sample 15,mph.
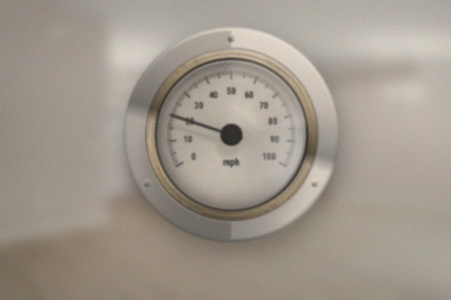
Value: 20,mph
